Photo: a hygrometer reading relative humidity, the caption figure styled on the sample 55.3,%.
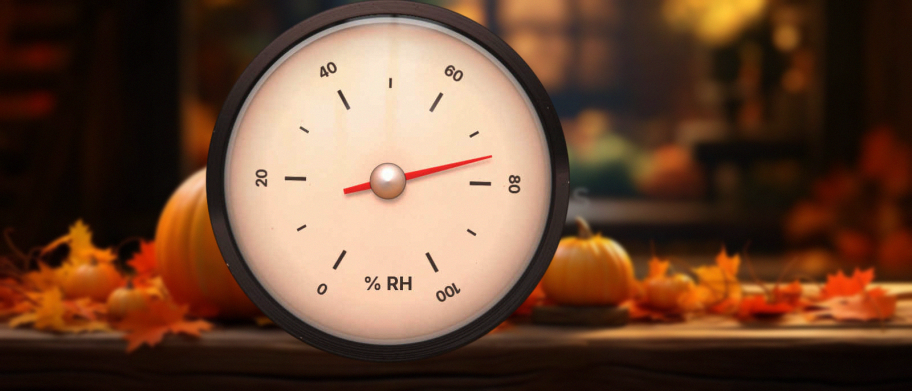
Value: 75,%
